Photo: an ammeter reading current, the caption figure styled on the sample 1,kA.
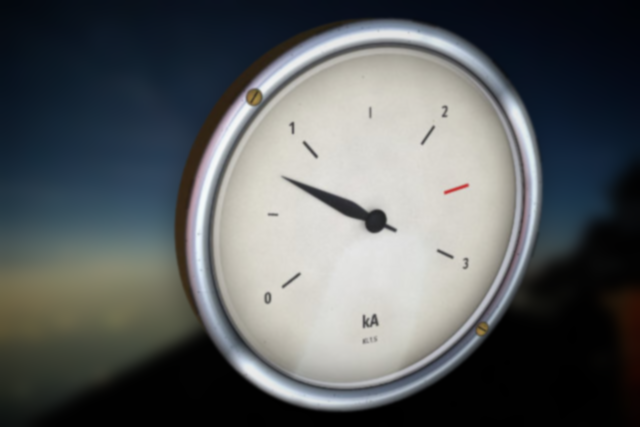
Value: 0.75,kA
